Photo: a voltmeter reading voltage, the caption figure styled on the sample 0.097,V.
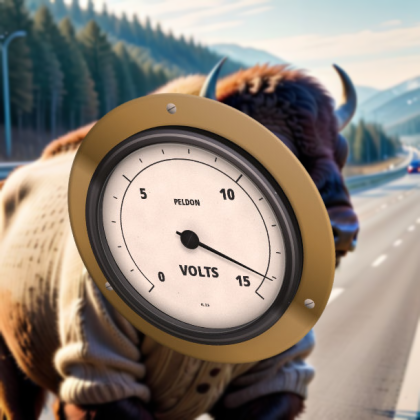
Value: 14,V
